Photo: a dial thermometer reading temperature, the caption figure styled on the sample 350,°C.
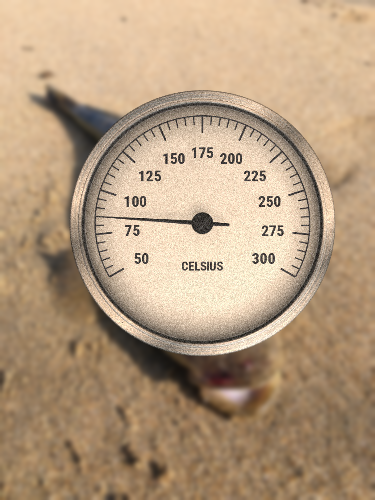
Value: 85,°C
